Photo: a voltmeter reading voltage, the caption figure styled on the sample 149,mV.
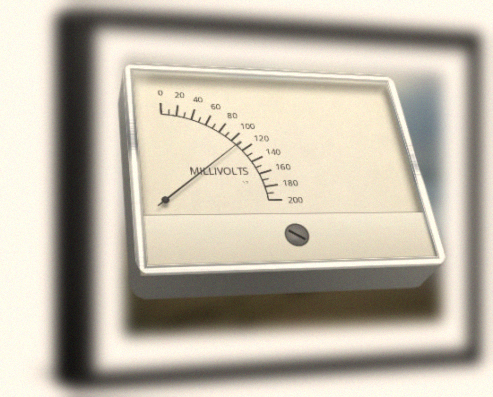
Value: 110,mV
